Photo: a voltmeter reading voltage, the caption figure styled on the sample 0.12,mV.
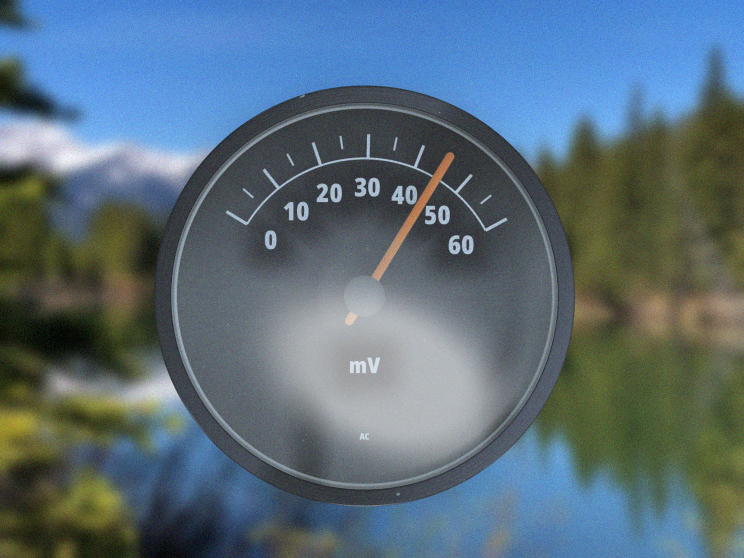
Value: 45,mV
